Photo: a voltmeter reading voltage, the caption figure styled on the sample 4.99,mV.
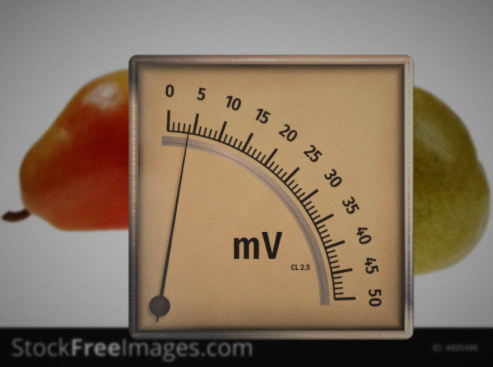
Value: 4,mV
